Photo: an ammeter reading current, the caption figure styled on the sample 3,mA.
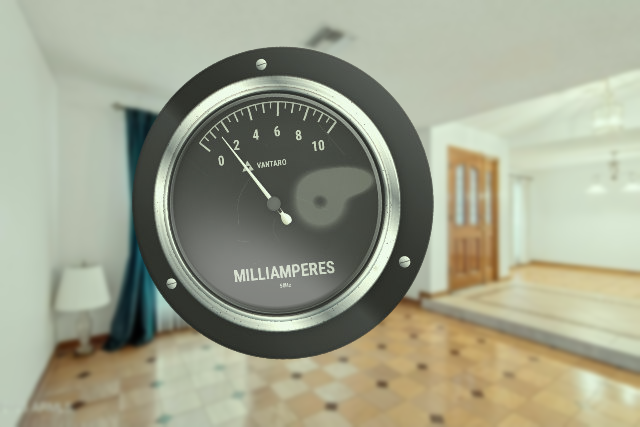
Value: 1.5,mA
